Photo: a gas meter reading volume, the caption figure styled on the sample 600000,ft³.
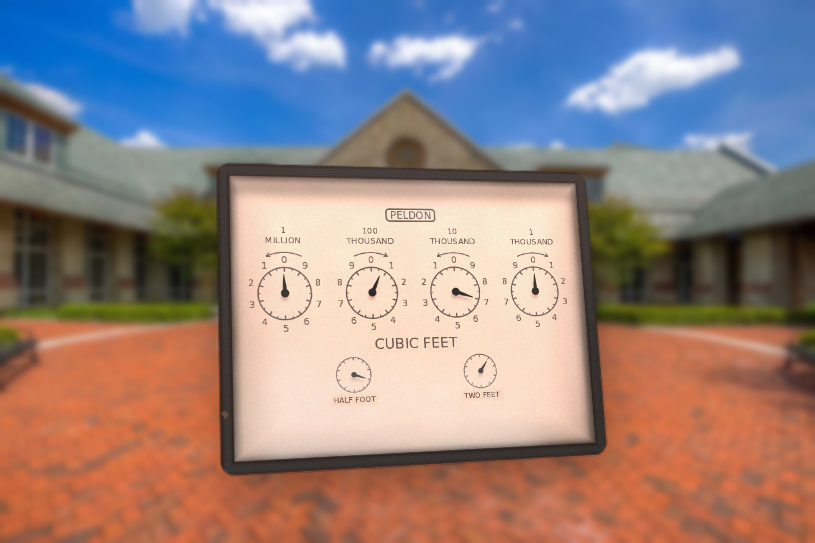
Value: 7000,ft³
